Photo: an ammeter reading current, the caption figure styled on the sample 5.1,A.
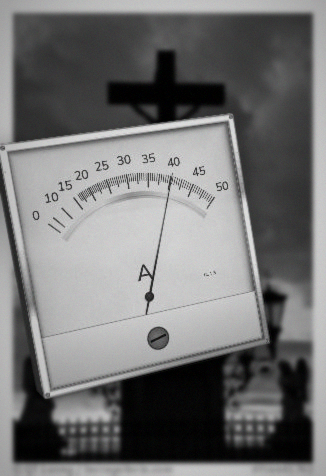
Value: 40,A
